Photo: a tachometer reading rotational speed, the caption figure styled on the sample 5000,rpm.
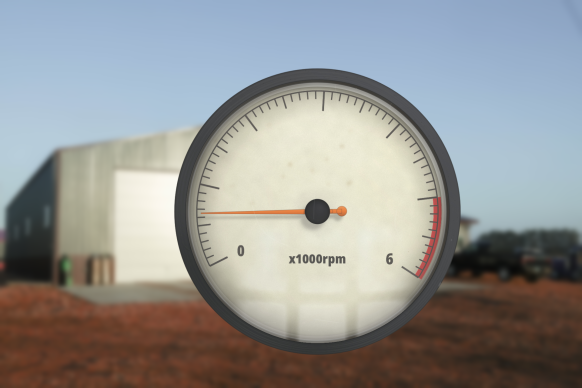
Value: 650,rpm
